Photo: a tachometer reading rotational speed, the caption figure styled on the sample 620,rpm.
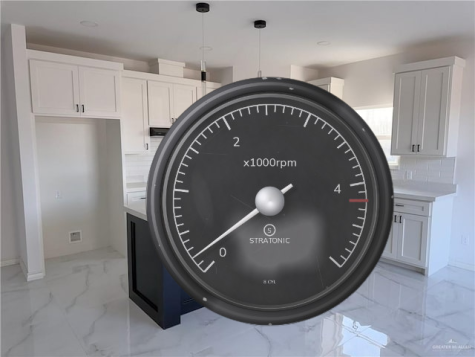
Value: 200,rpm
